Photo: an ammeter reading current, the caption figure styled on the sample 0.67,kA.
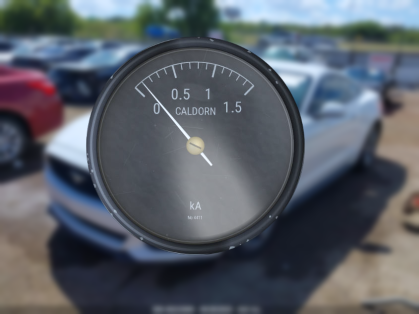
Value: 0.1,kA
